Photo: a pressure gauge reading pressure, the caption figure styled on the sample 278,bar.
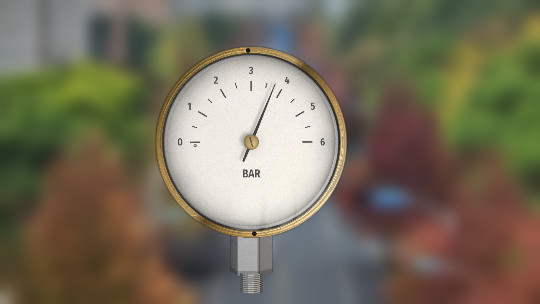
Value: 3.75,bar
